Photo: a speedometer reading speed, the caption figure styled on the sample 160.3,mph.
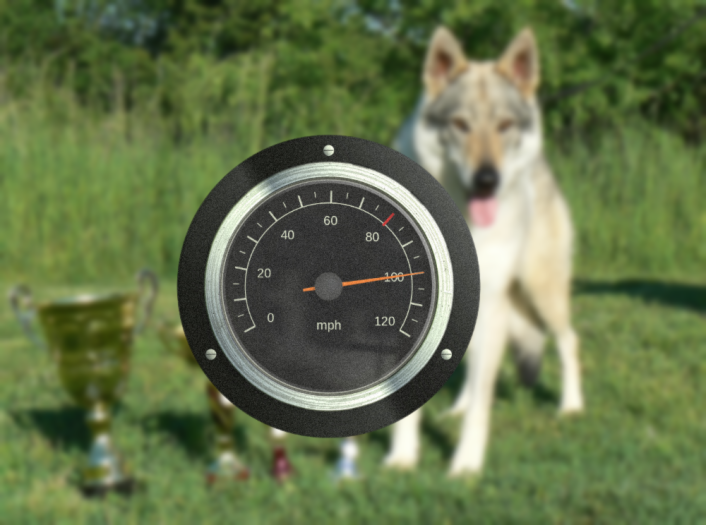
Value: 100,mph
